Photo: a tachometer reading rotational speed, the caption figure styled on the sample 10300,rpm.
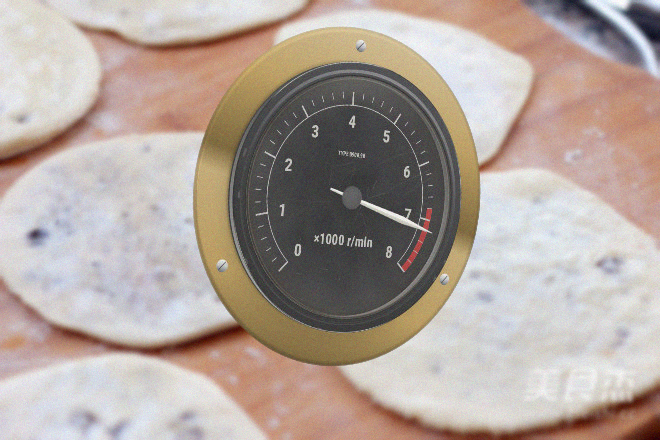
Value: 7200,rpm
